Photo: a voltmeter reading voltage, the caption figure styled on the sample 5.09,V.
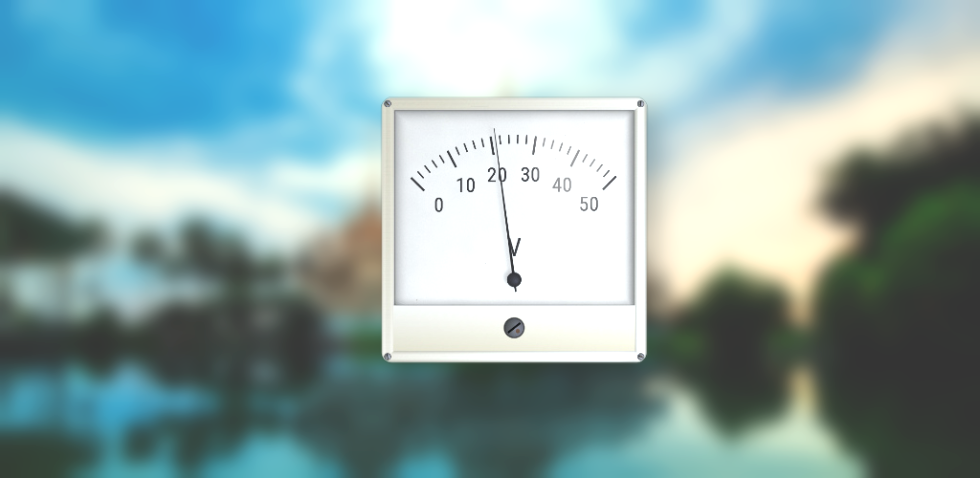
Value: 21,V
